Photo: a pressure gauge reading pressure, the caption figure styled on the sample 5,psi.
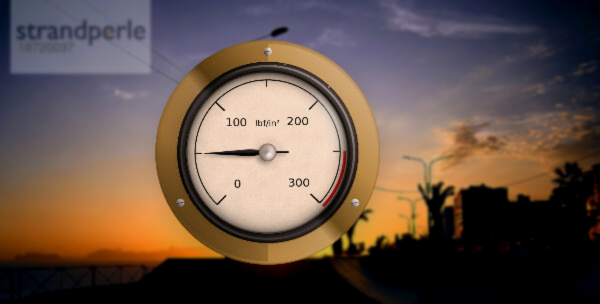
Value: 50,psi
